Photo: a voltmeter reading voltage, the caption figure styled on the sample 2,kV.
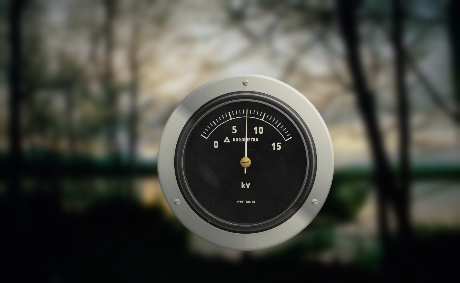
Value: 7.5,kV
